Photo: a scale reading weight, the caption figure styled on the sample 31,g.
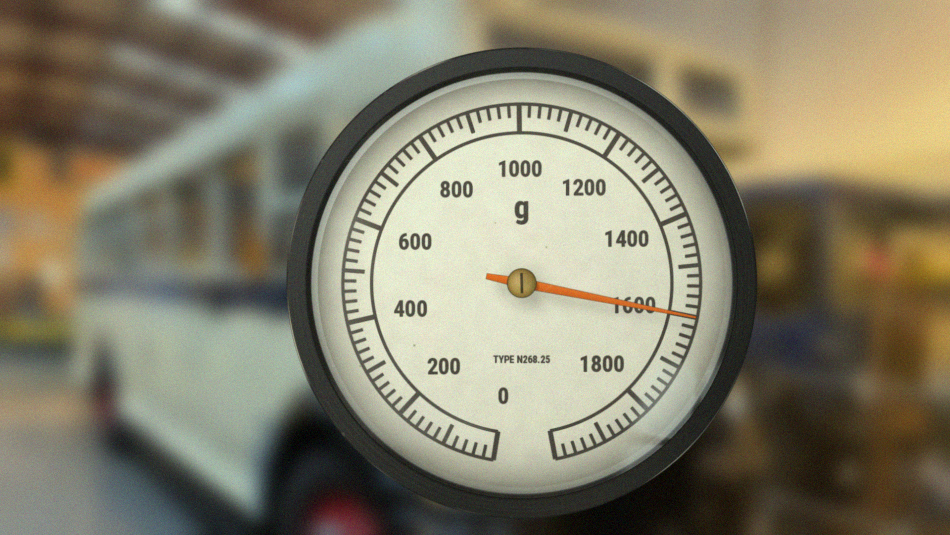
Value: 1600,g
